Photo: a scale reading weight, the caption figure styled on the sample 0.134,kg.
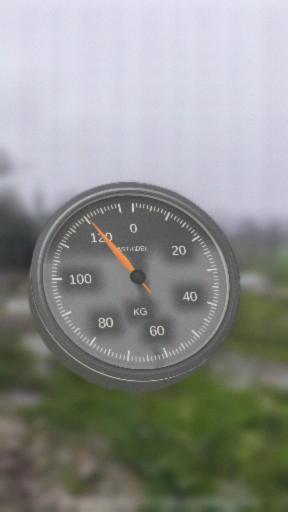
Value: 120,kg
